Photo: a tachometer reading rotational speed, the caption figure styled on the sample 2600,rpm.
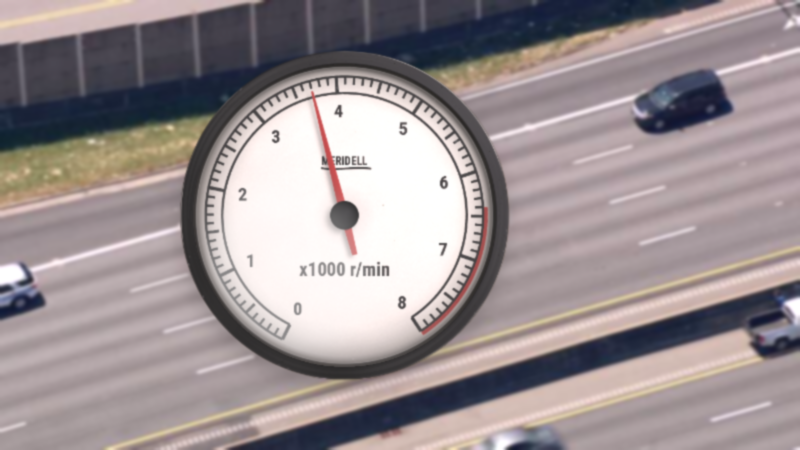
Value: 3700,rpm
